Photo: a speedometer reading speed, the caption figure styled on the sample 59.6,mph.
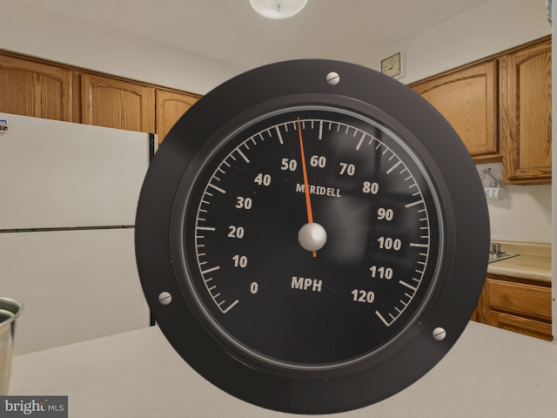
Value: 55,mph
